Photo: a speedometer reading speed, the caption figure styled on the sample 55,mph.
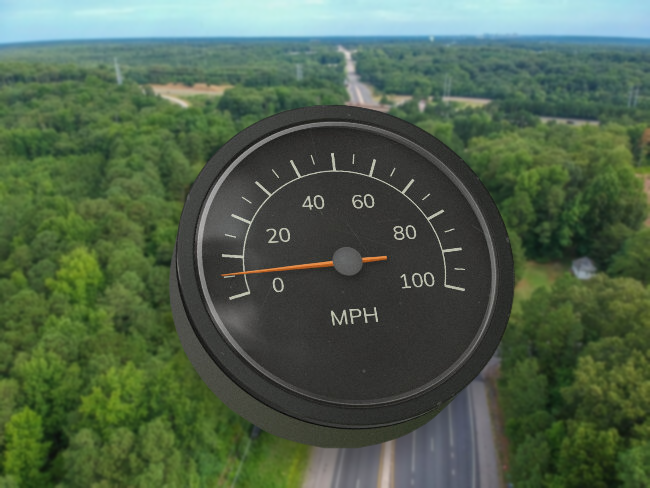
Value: 5,mph
